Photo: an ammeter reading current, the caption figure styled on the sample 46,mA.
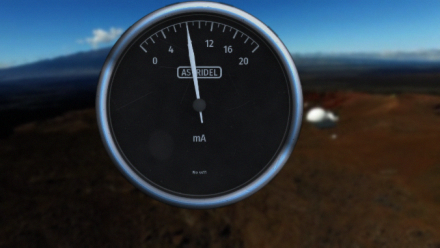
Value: 8,mA
